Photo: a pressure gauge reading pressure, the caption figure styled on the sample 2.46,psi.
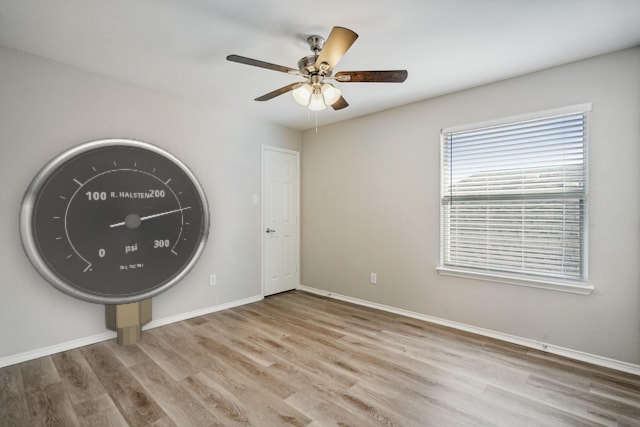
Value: 240,psi
